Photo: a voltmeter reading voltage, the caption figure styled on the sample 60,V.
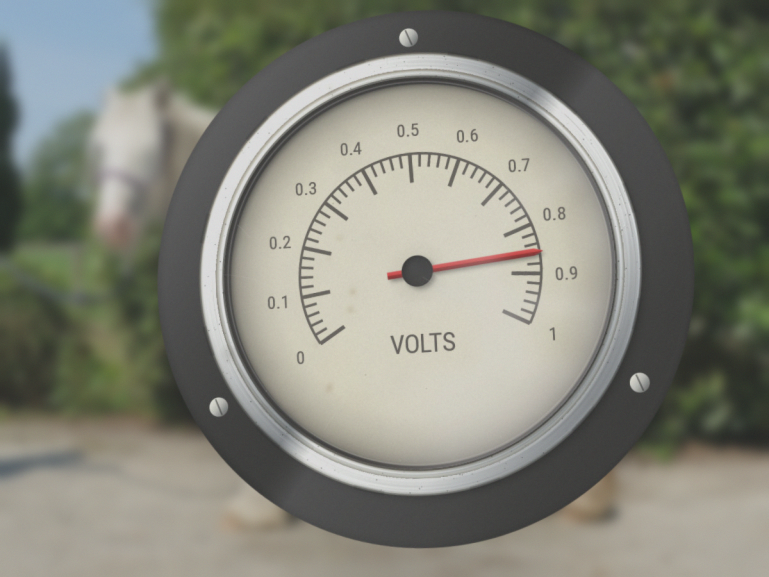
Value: 0.86,V
